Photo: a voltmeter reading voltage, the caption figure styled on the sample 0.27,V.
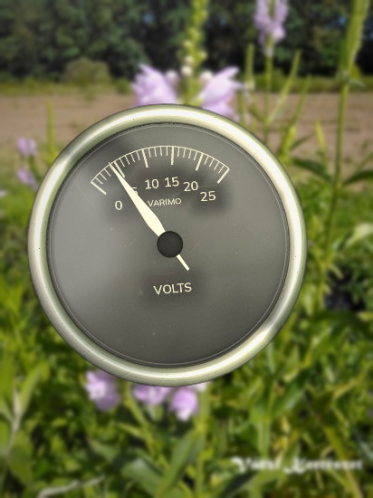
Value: 4,V
